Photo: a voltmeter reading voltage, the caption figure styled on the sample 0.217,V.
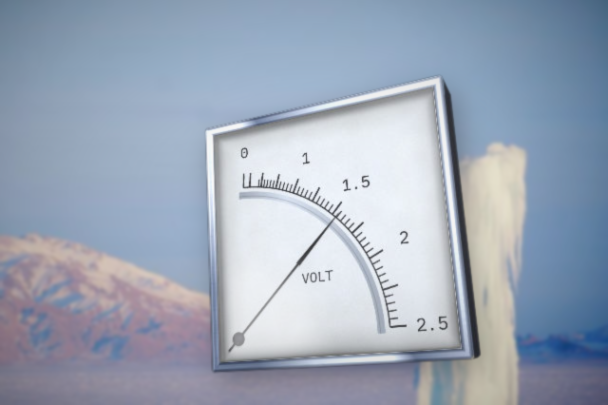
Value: 1.55,V
